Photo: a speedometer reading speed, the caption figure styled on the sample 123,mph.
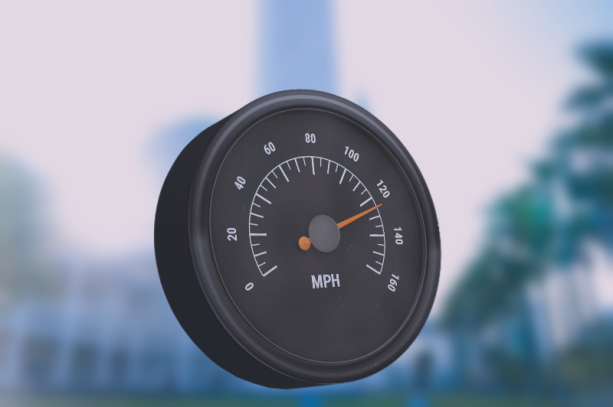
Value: 125,mph
